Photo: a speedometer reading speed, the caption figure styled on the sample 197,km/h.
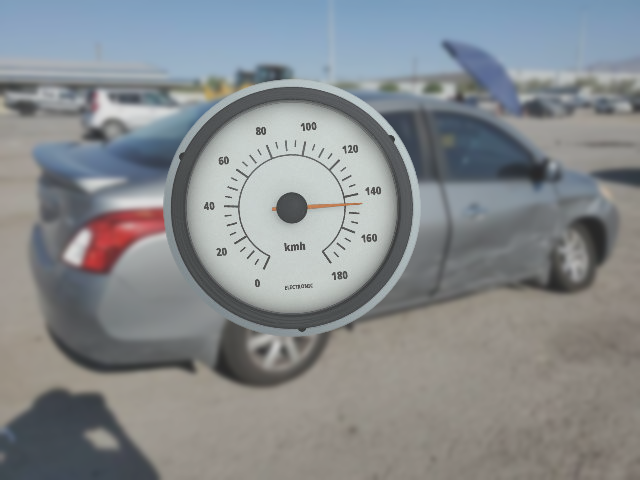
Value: 145,km/h
